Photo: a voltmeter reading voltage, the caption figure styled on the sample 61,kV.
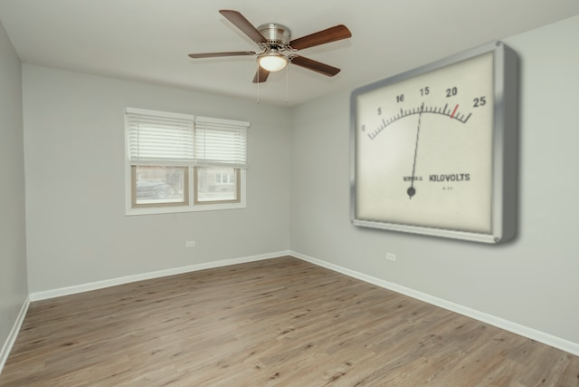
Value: 15,kV
